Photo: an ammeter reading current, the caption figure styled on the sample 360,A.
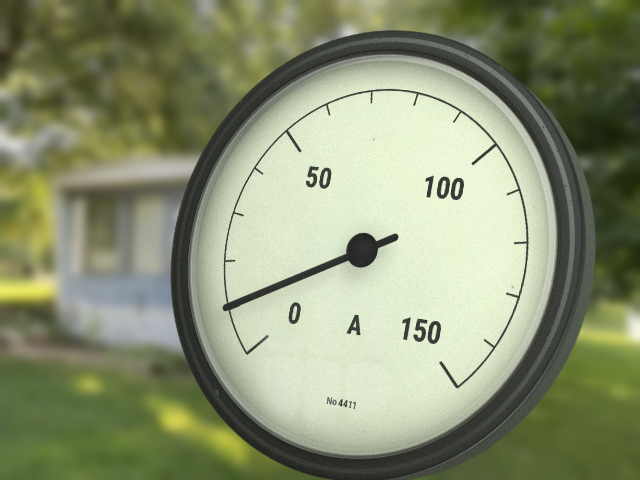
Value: 10,A
